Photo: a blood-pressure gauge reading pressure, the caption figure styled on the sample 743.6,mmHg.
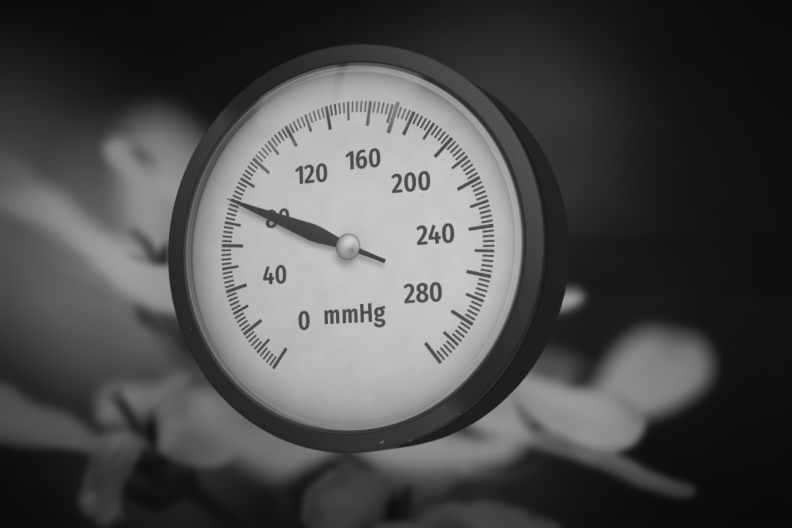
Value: 80,mmHg
